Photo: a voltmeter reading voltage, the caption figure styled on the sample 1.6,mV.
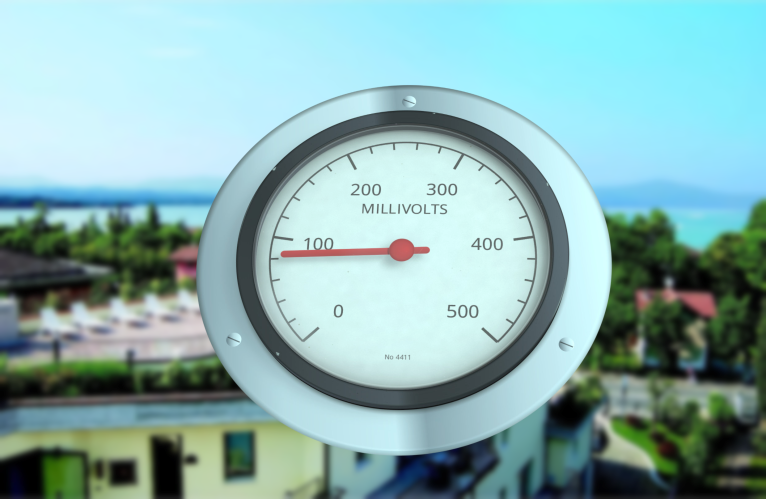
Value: 80,mV
